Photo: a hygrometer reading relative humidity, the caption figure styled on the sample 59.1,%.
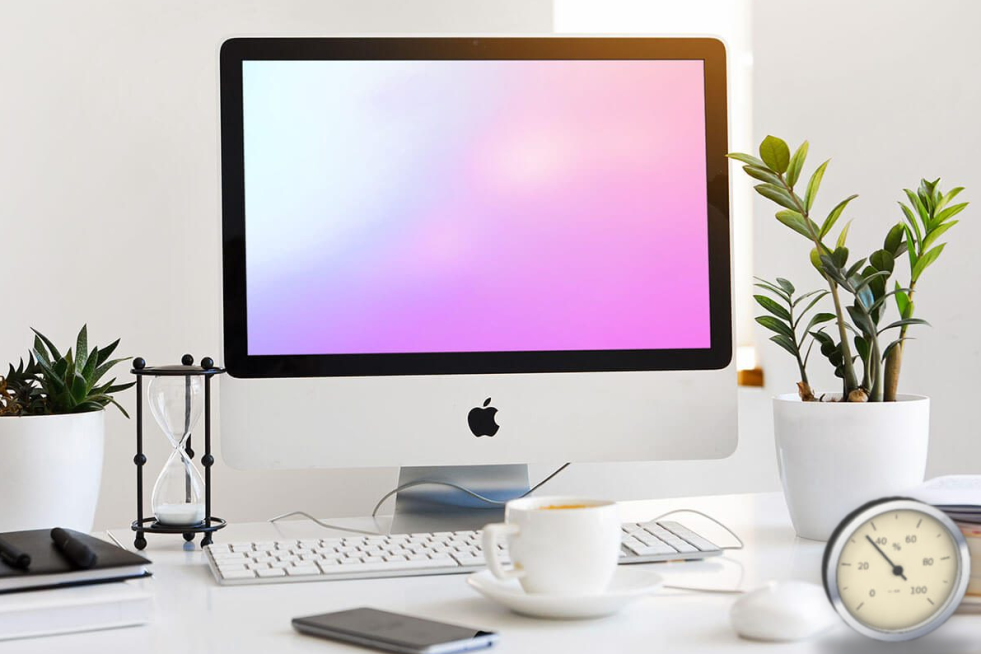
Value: 35,%
